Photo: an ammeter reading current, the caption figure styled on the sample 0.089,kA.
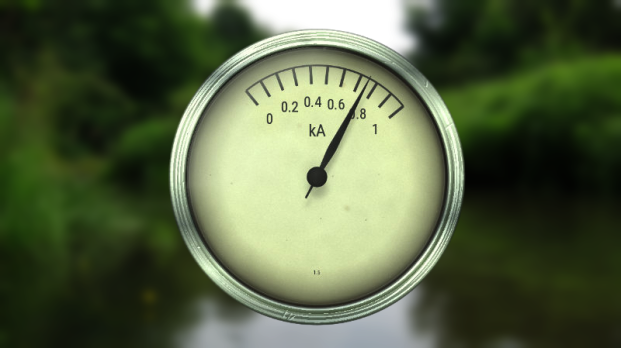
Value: 0.75,kA
